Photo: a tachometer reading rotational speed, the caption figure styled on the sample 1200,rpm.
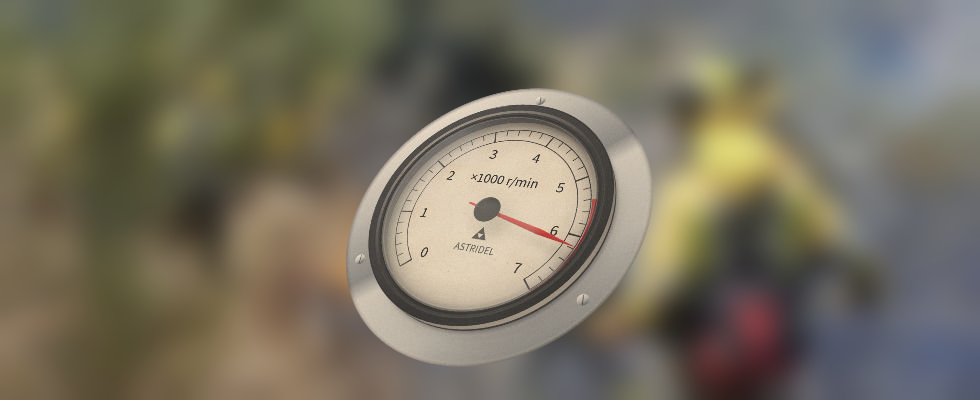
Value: 6200,rpm
